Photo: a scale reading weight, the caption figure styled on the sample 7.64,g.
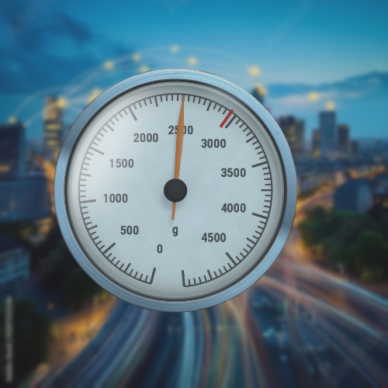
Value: 2500,g
